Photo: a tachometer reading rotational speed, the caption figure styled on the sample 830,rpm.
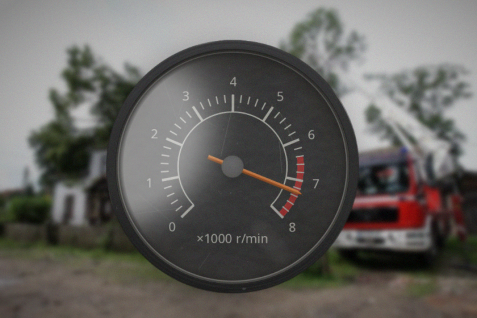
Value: 7300,rpm
